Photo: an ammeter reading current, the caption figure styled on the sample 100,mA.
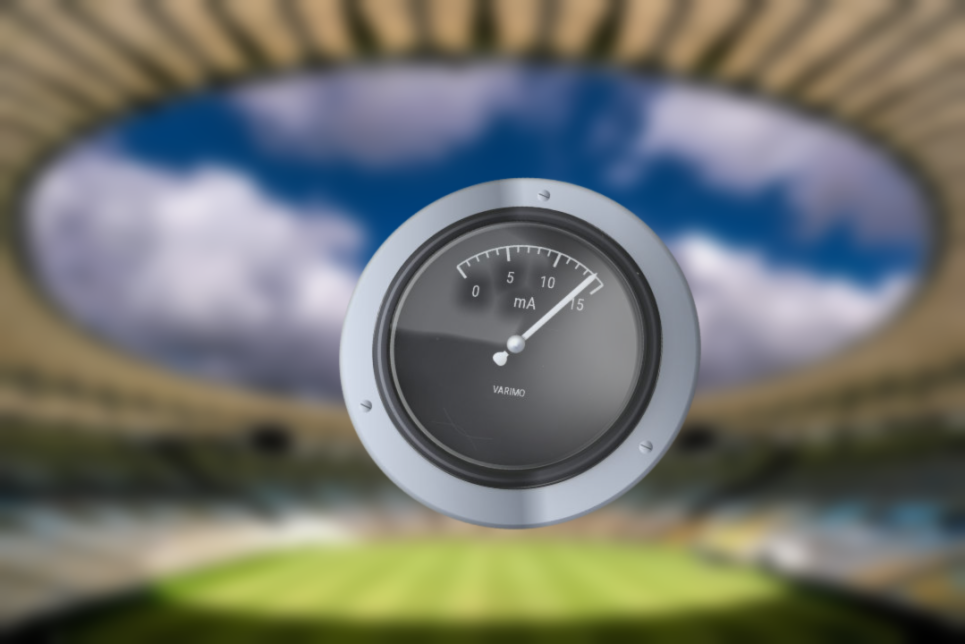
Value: 14,mA
